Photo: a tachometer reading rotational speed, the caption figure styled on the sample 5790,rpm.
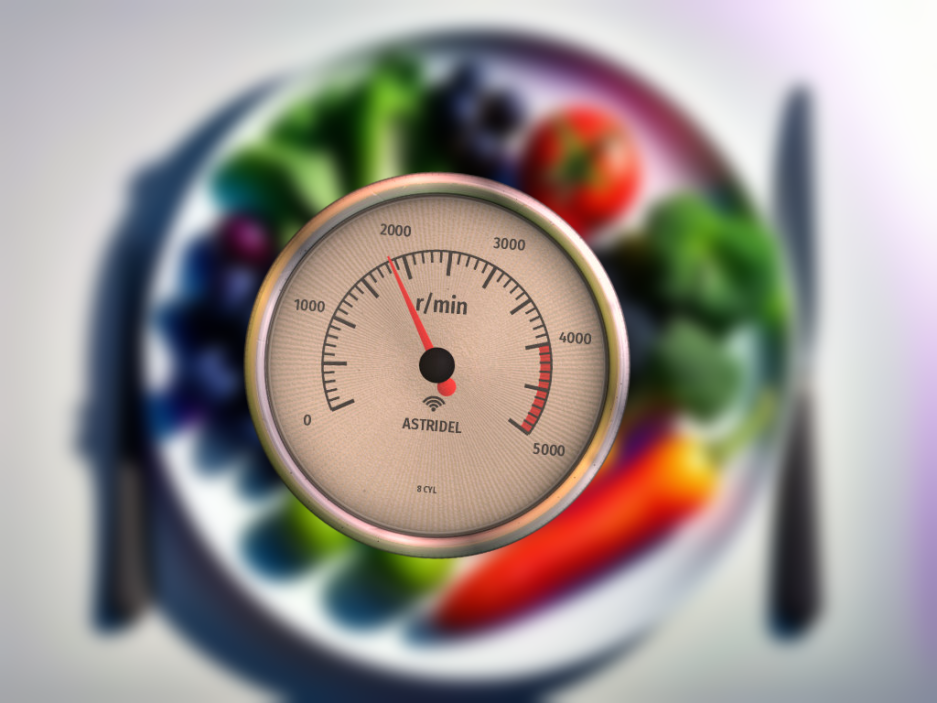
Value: 1850,rpm
